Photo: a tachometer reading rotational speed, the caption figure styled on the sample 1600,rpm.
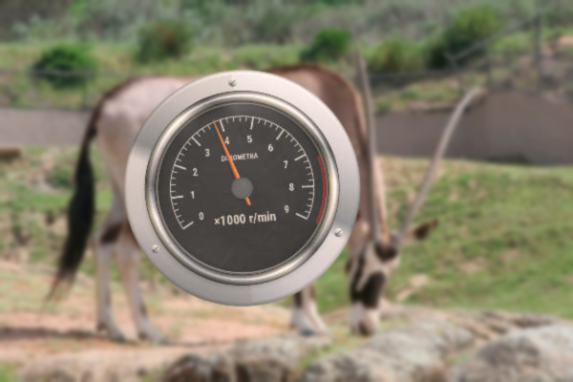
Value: 3800,rpm
